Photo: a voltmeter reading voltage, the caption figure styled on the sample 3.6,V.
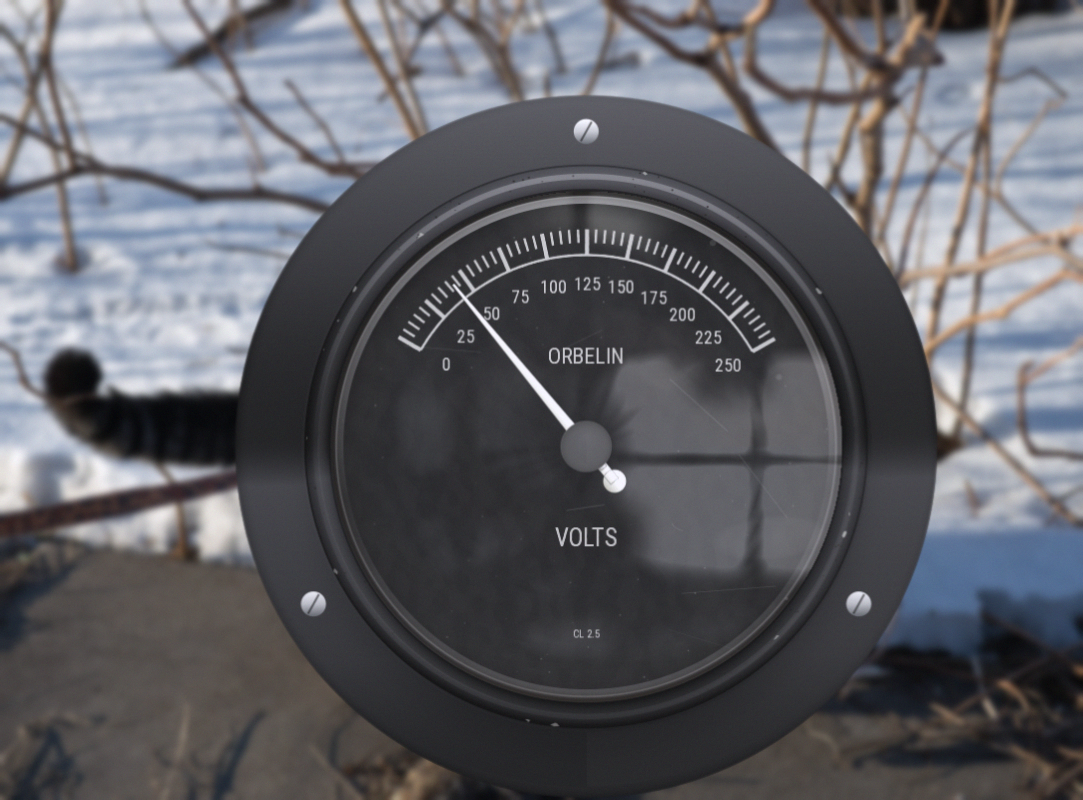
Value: 42.5,V
